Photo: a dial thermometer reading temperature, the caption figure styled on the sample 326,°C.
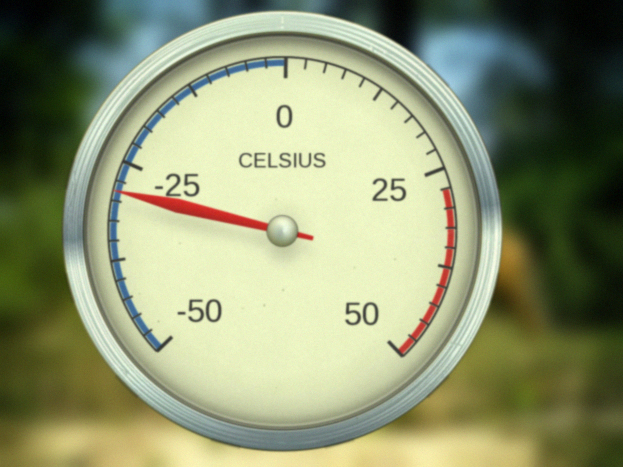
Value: -28.75,°C
